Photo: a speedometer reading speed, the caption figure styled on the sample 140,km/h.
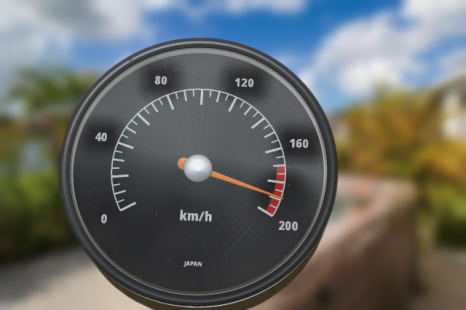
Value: 190,km/h
